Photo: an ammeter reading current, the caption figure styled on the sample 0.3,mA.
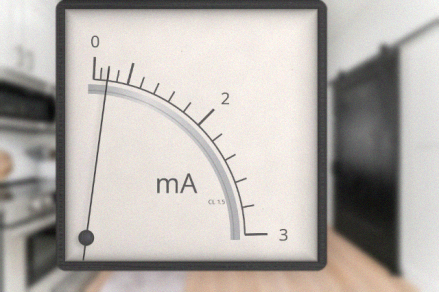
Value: 0.6,mA
